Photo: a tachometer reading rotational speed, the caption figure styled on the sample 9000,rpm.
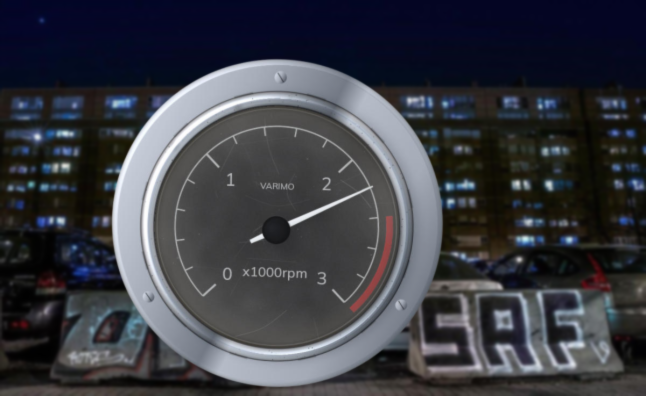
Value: 2200,rpm
